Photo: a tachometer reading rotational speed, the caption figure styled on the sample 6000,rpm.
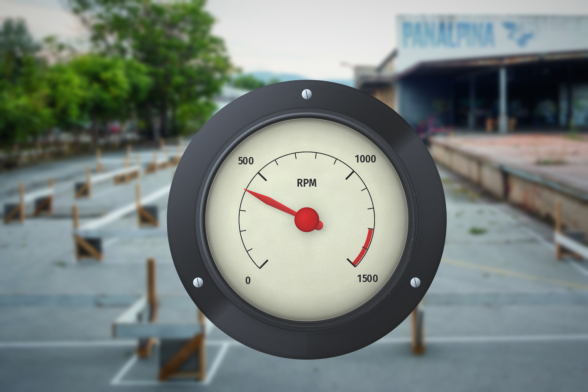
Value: 400,rpm
